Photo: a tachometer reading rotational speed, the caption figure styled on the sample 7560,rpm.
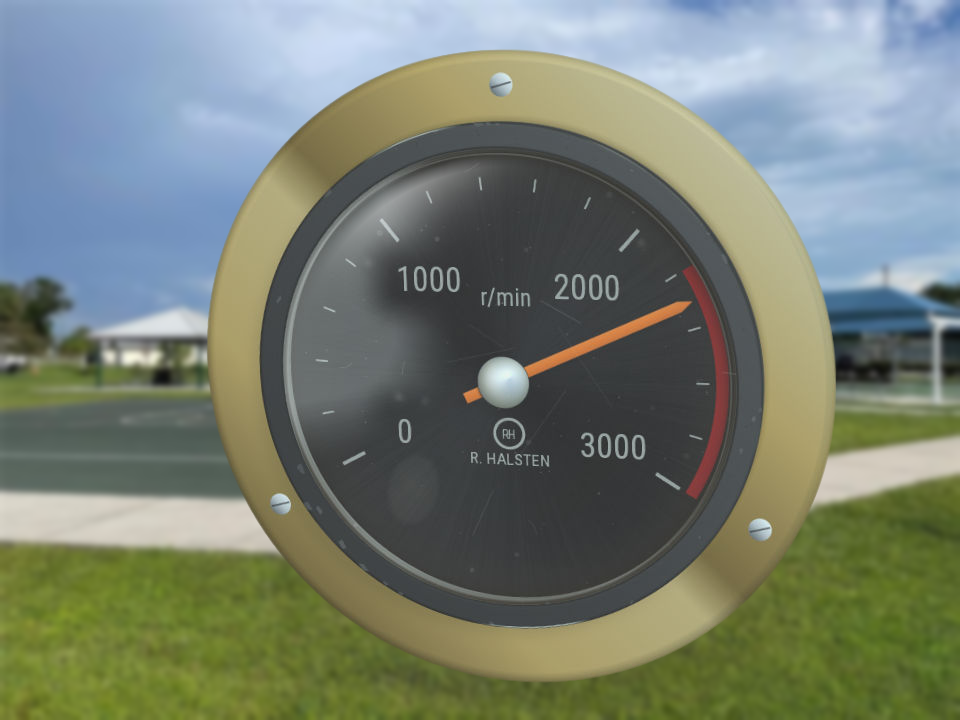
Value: 2300,rpm
